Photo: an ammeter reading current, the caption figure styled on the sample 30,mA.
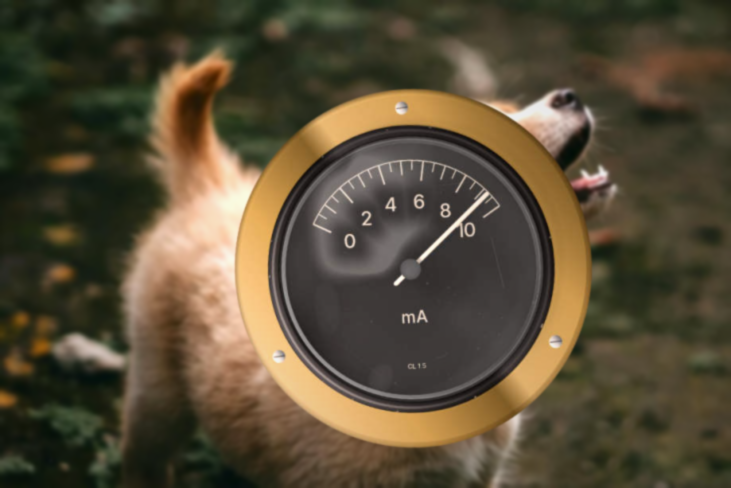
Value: 9.25,mA
